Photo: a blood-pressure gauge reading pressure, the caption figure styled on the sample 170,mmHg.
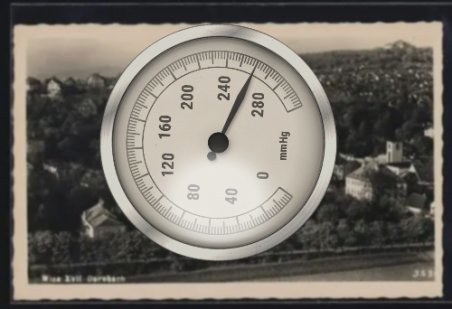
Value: 260,mmHg
